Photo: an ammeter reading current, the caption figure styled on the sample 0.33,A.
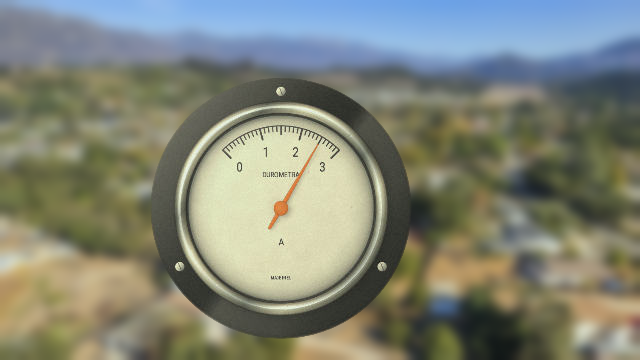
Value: 2.5,A
